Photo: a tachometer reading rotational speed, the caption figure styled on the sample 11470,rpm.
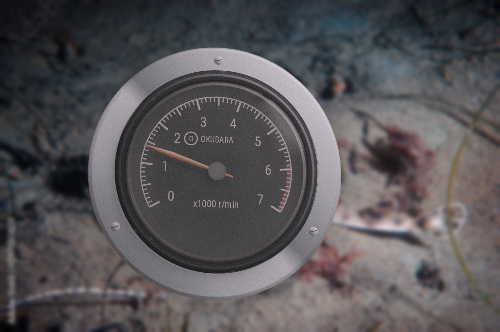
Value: 1400,rpm
